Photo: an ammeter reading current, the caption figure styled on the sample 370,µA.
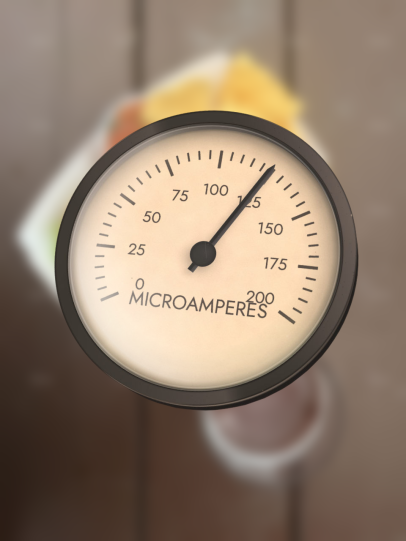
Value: 125,µA
